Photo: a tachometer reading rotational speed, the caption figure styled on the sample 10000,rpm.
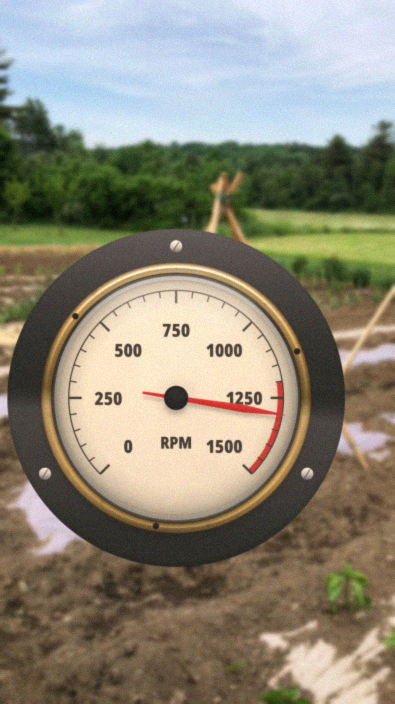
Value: 1300,rpm
